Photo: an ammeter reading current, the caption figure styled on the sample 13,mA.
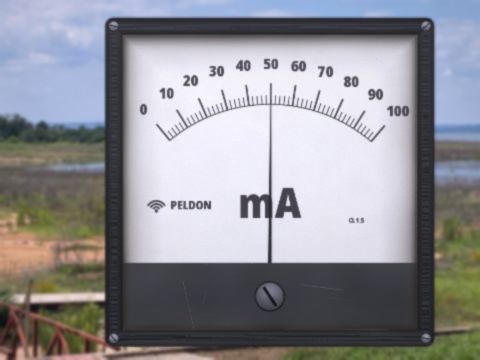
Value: 50,mA
